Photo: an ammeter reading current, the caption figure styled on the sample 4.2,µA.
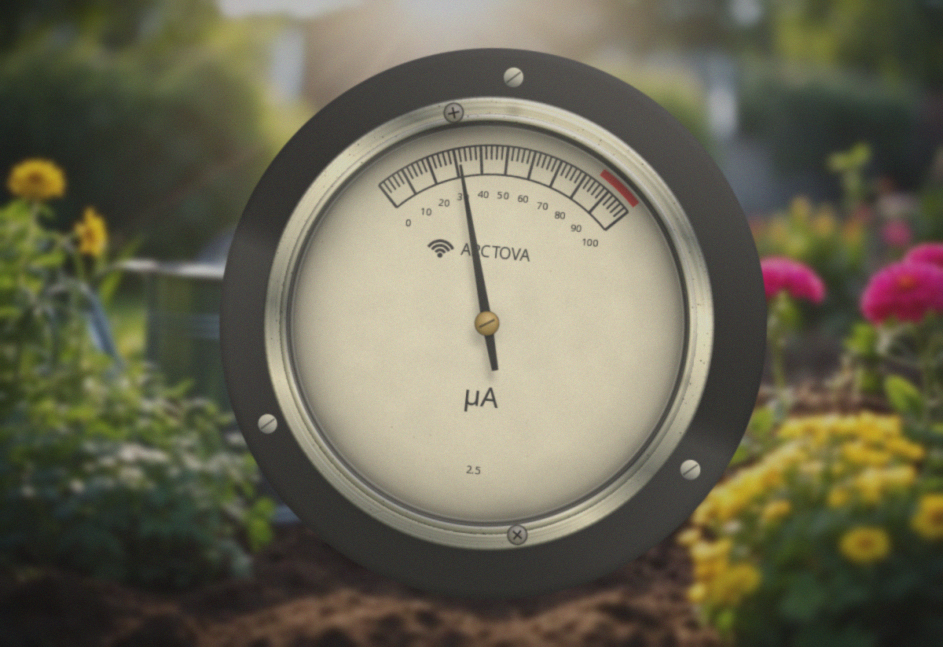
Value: 32,µA
